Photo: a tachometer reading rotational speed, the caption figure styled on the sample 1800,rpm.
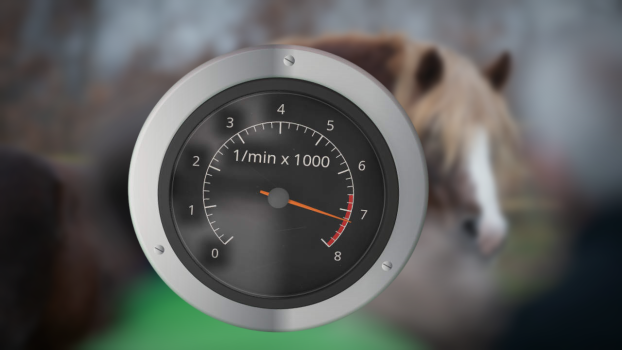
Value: 7200,rpm
